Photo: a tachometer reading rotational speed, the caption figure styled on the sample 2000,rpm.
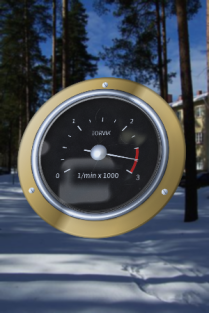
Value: 2750,rpm
